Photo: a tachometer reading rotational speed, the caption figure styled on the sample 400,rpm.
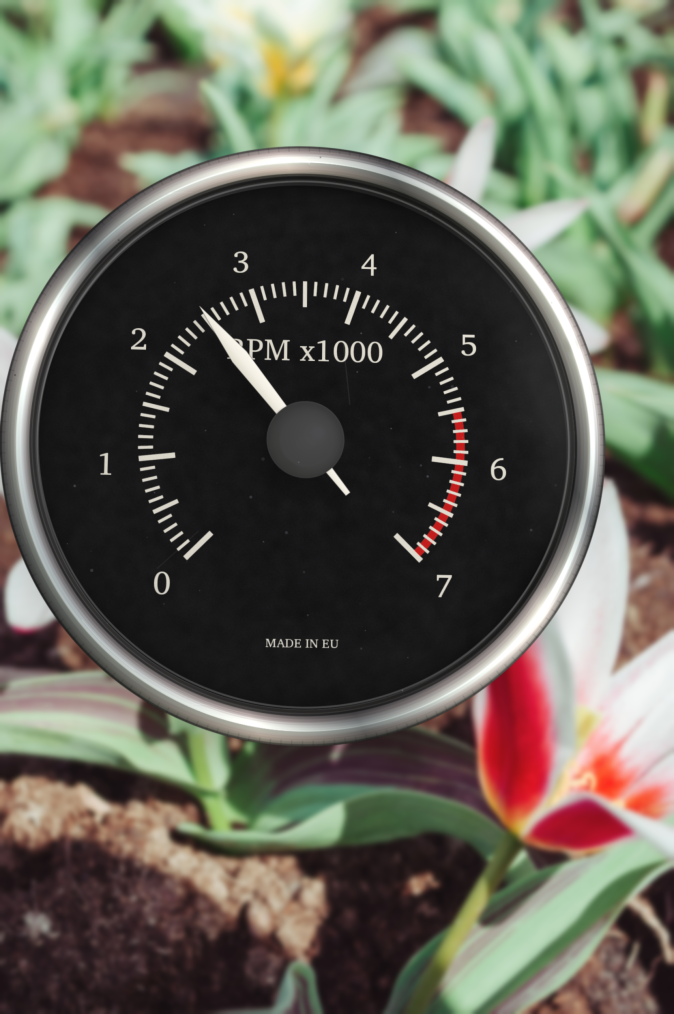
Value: 2500,rpm
